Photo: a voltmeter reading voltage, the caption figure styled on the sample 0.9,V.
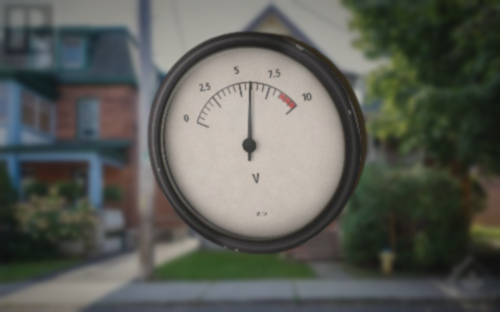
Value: 6,V
